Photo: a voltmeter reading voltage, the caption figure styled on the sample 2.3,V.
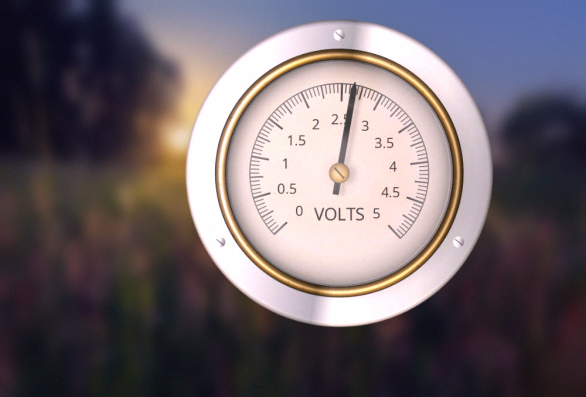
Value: 2.65,V
